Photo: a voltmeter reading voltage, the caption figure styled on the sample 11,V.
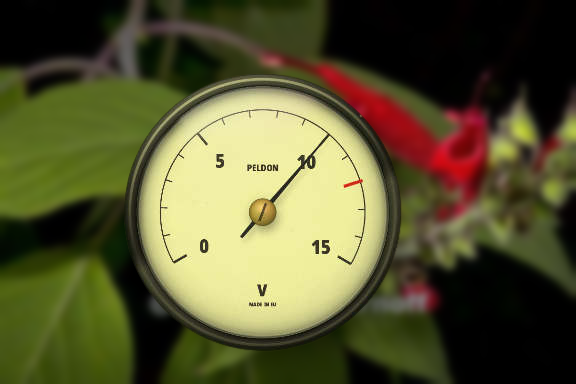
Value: 10,V
